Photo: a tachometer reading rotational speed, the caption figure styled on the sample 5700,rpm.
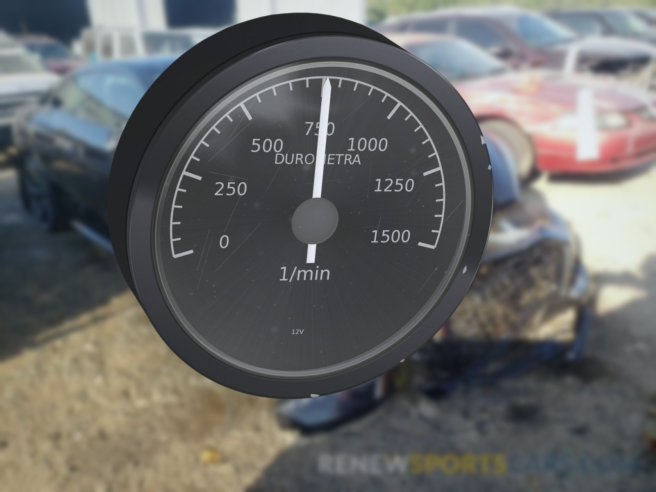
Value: 750,rpm
